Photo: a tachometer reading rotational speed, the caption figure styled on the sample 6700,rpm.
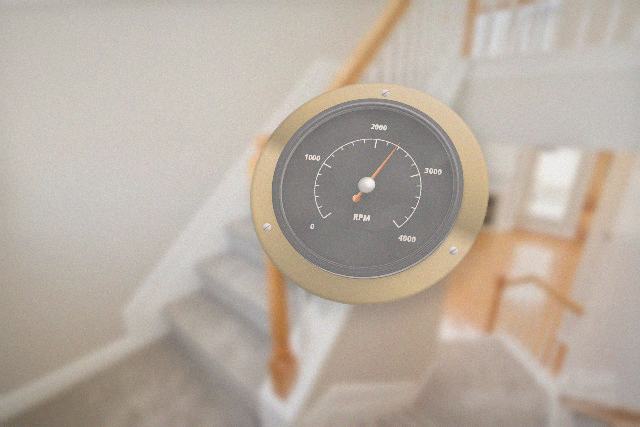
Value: 2400,rpm
